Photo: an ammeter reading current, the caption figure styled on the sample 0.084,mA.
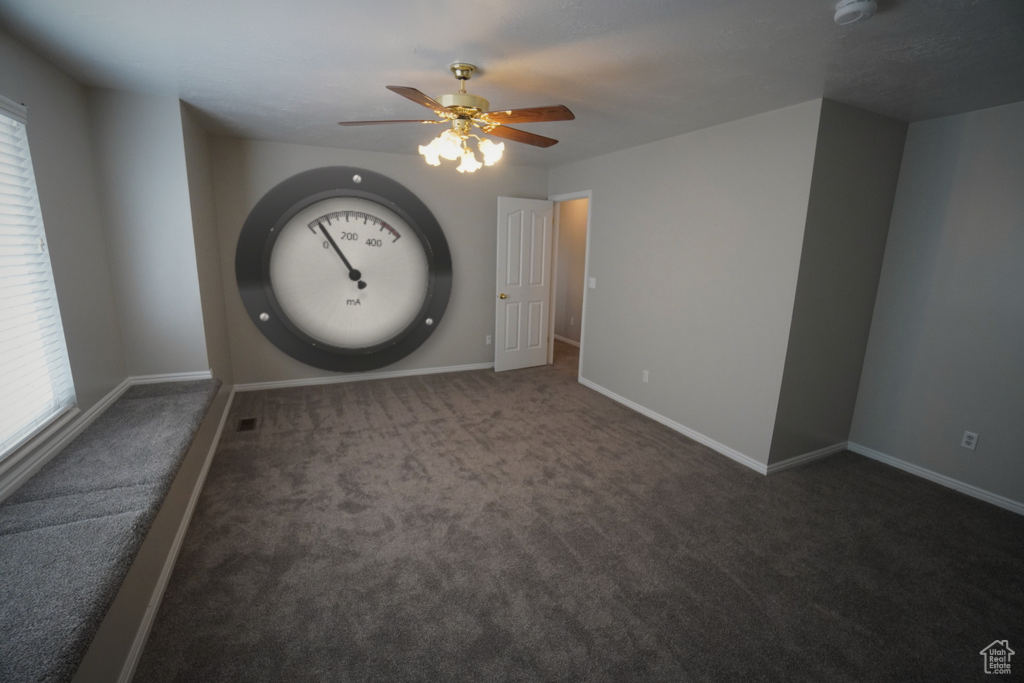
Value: 50,mA
